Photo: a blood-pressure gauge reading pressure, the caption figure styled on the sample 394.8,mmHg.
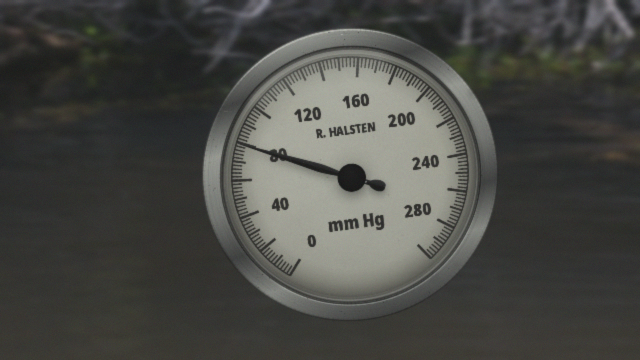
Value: 80,mmHg
